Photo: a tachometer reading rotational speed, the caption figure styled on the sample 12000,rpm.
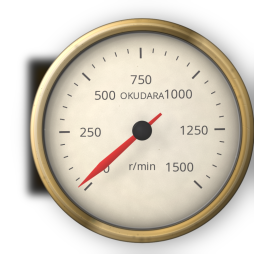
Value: 25,rpm
